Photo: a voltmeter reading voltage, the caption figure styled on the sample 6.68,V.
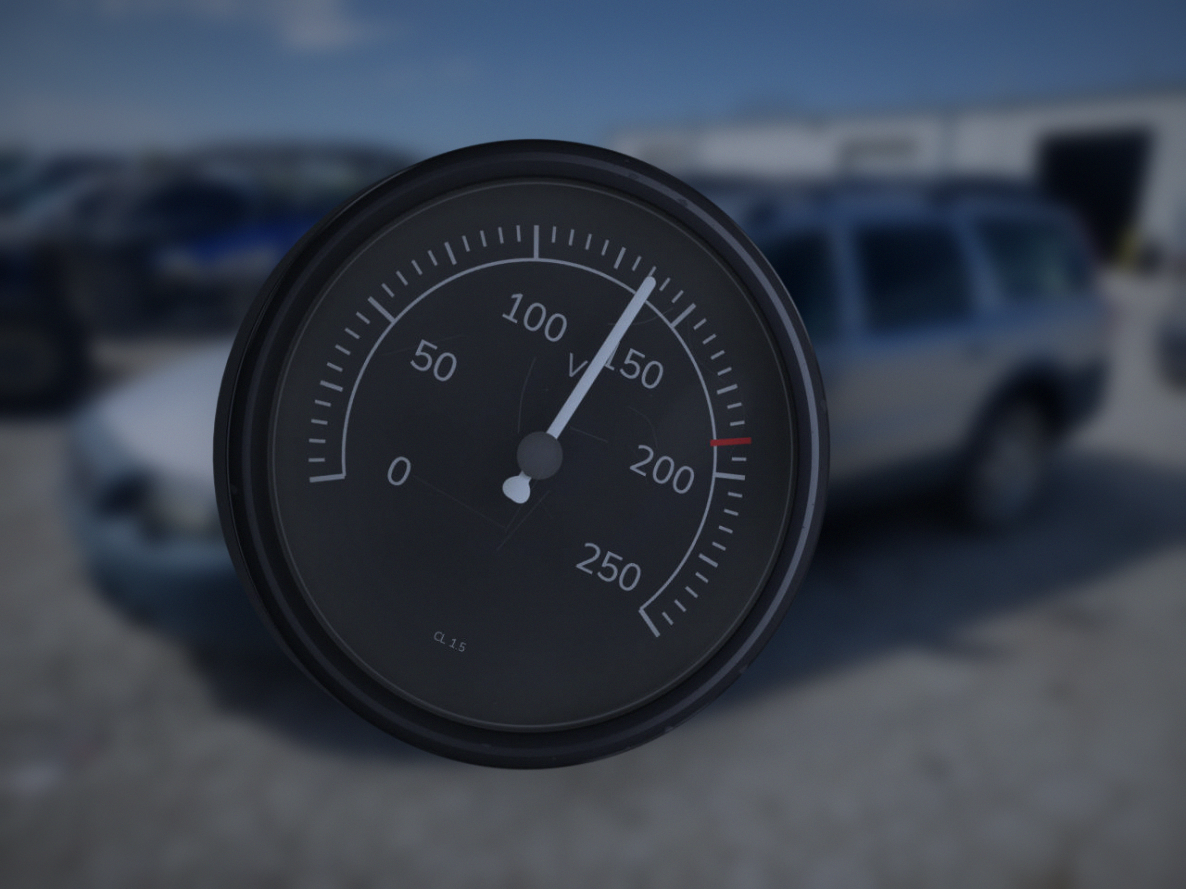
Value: 135,V
